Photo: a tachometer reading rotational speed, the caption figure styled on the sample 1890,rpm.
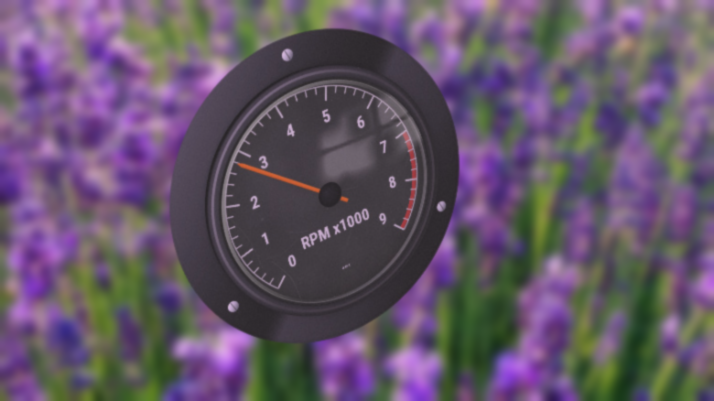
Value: 2800,rpm
